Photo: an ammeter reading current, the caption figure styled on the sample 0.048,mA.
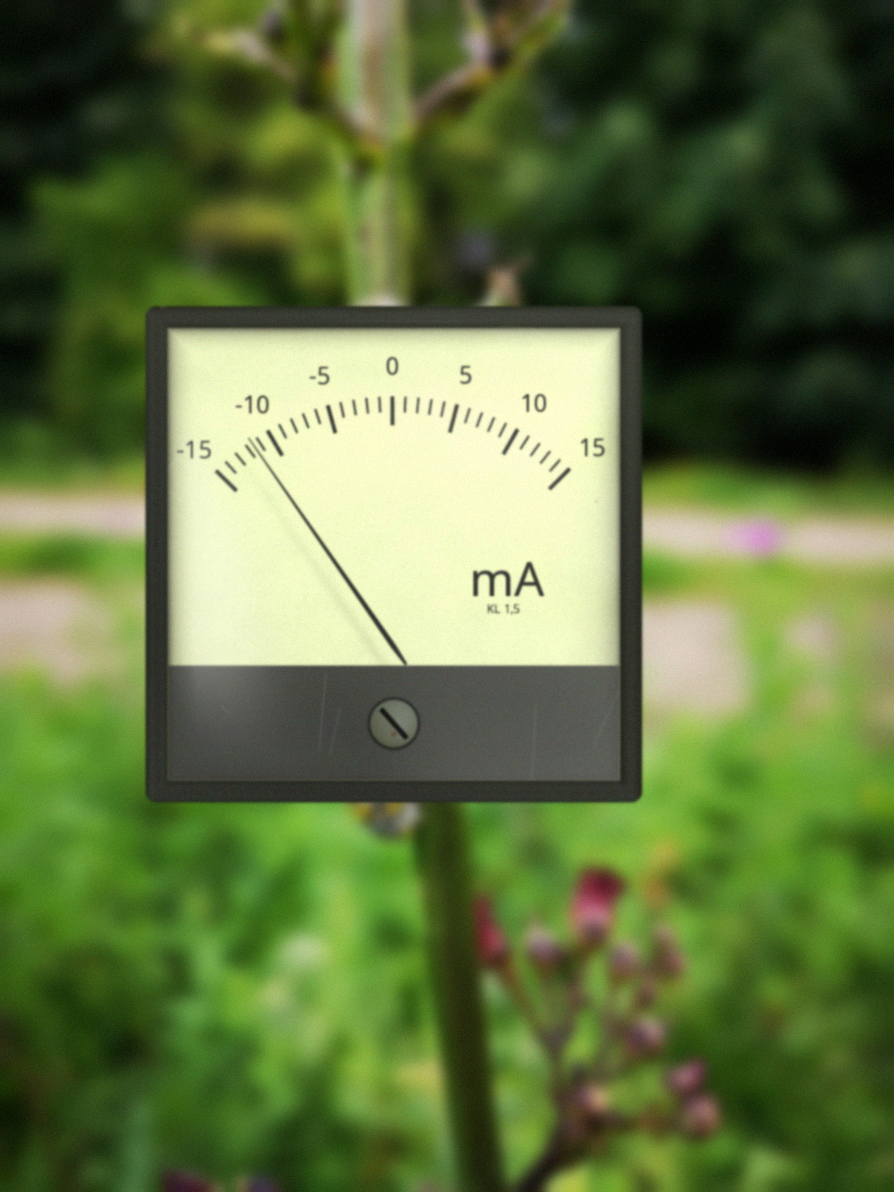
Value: -11.5,mA
